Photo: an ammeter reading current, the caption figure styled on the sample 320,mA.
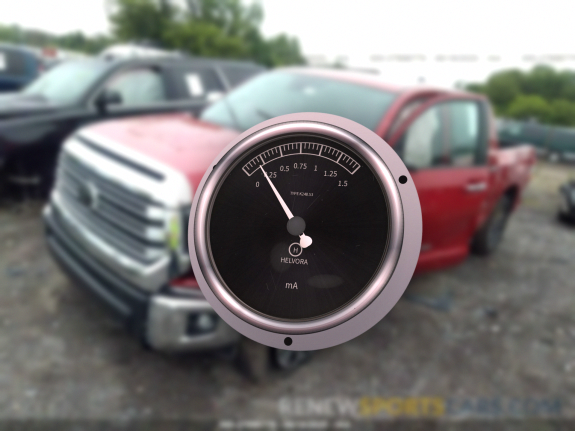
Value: 0.2,mA
